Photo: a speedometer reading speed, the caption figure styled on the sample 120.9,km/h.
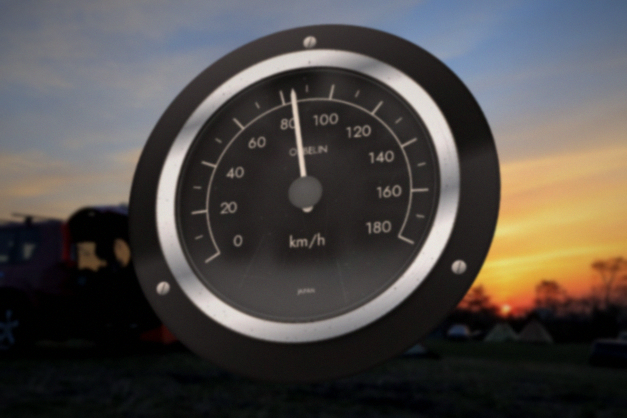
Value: 85,km/h
